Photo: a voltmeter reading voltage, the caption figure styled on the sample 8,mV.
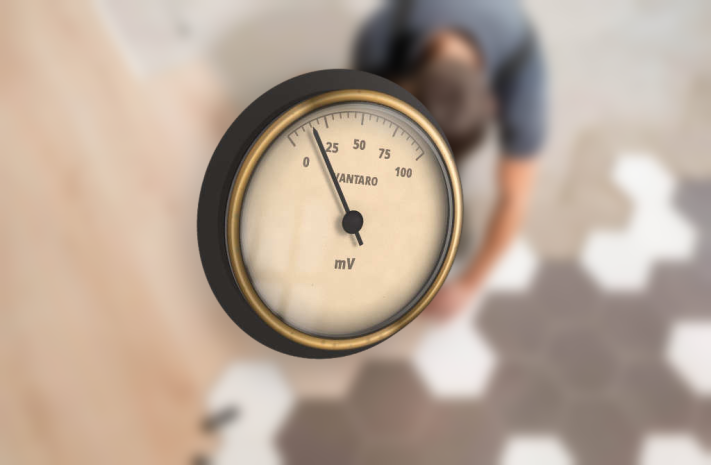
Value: 15,mV
